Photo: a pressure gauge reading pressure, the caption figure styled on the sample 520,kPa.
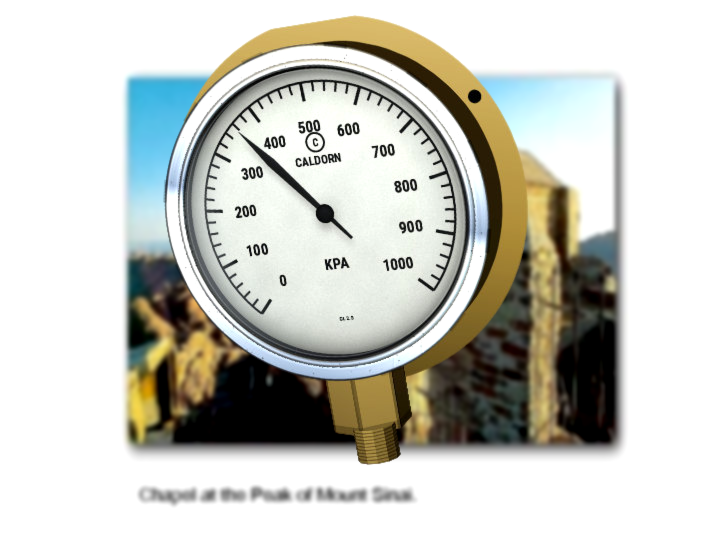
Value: 360,kPa
